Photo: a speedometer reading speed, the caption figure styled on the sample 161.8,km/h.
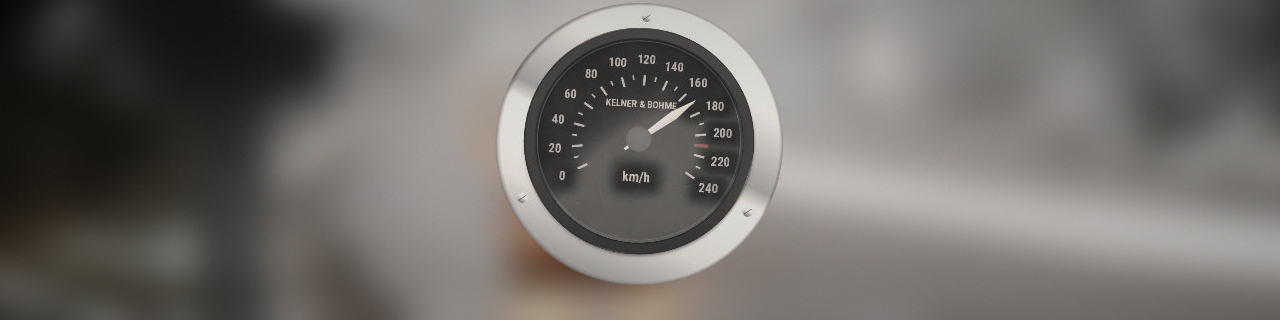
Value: 170,km/h
